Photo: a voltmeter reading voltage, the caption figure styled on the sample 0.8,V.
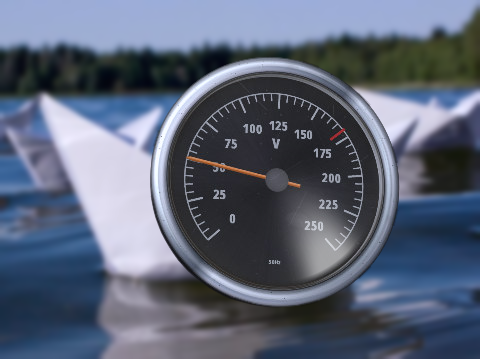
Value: 50,V
